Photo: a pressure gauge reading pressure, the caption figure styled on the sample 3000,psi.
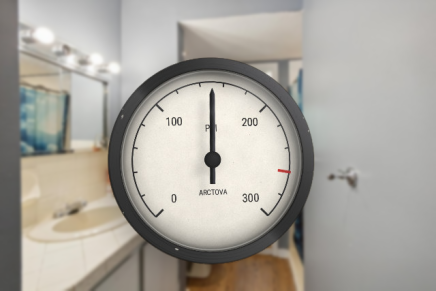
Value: 150,psi
